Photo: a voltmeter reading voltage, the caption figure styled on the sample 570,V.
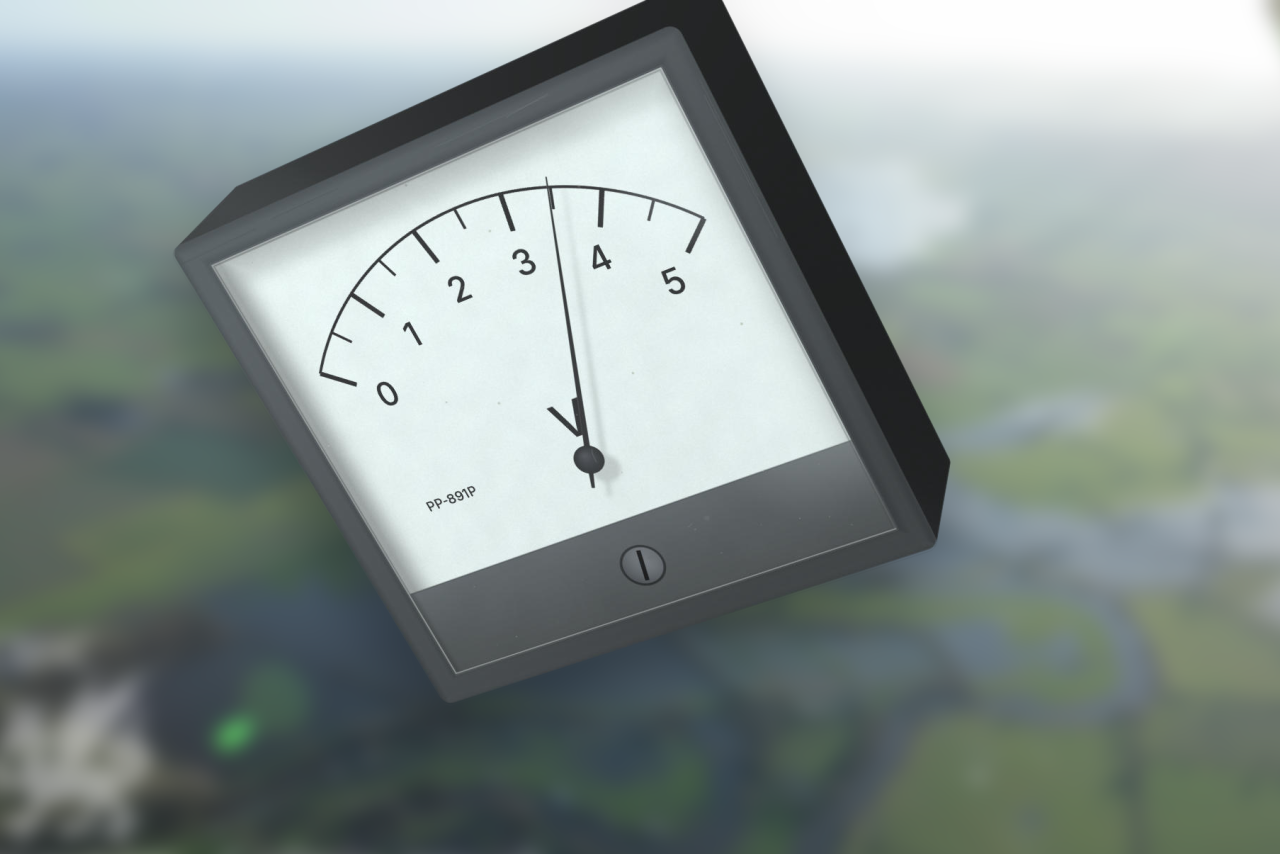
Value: 3.5,V
